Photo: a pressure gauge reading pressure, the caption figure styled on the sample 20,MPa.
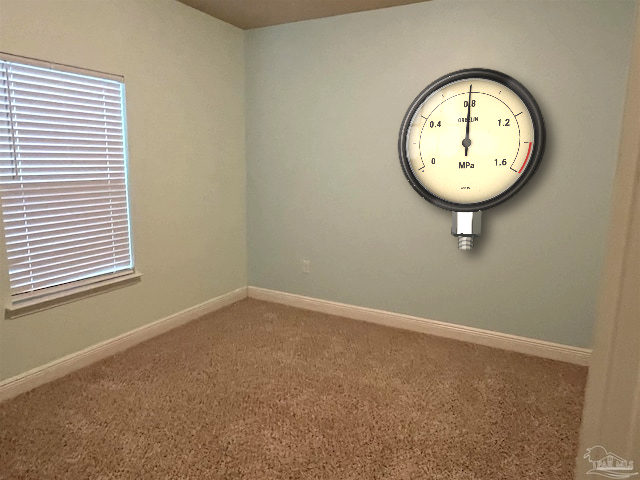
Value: 0.8,MPa
